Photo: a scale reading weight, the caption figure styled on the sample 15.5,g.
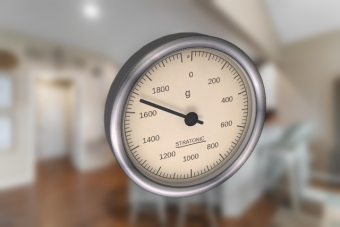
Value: 1680,g
